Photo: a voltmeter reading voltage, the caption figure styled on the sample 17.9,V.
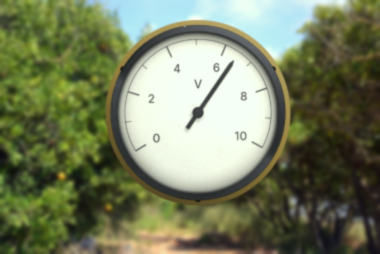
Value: 6.5,V
